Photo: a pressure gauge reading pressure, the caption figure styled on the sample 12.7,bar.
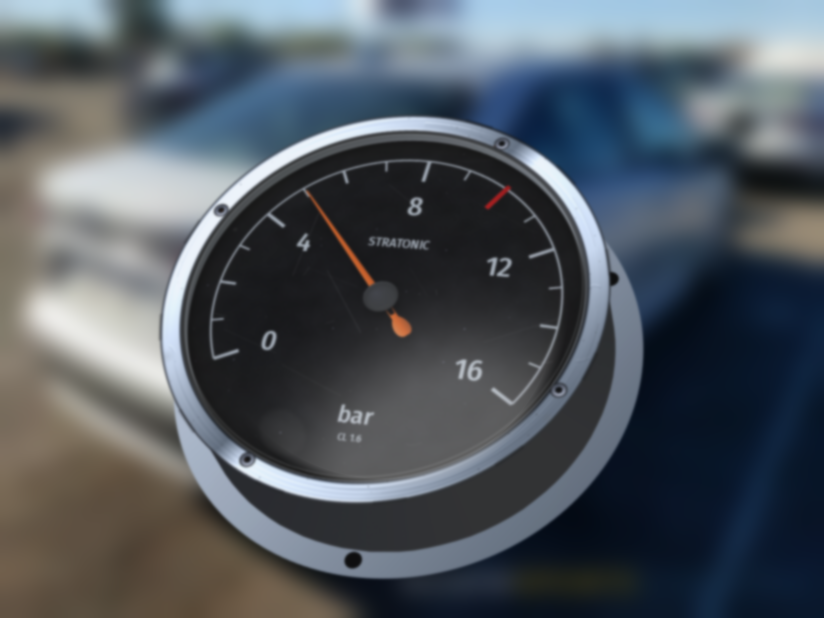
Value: 5,bar
